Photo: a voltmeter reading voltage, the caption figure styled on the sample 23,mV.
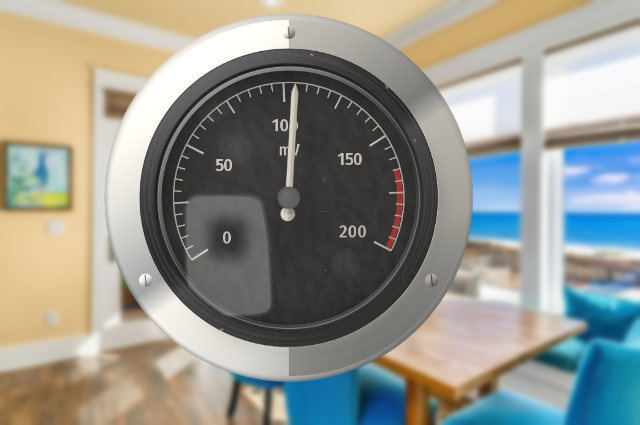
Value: 105,mV
